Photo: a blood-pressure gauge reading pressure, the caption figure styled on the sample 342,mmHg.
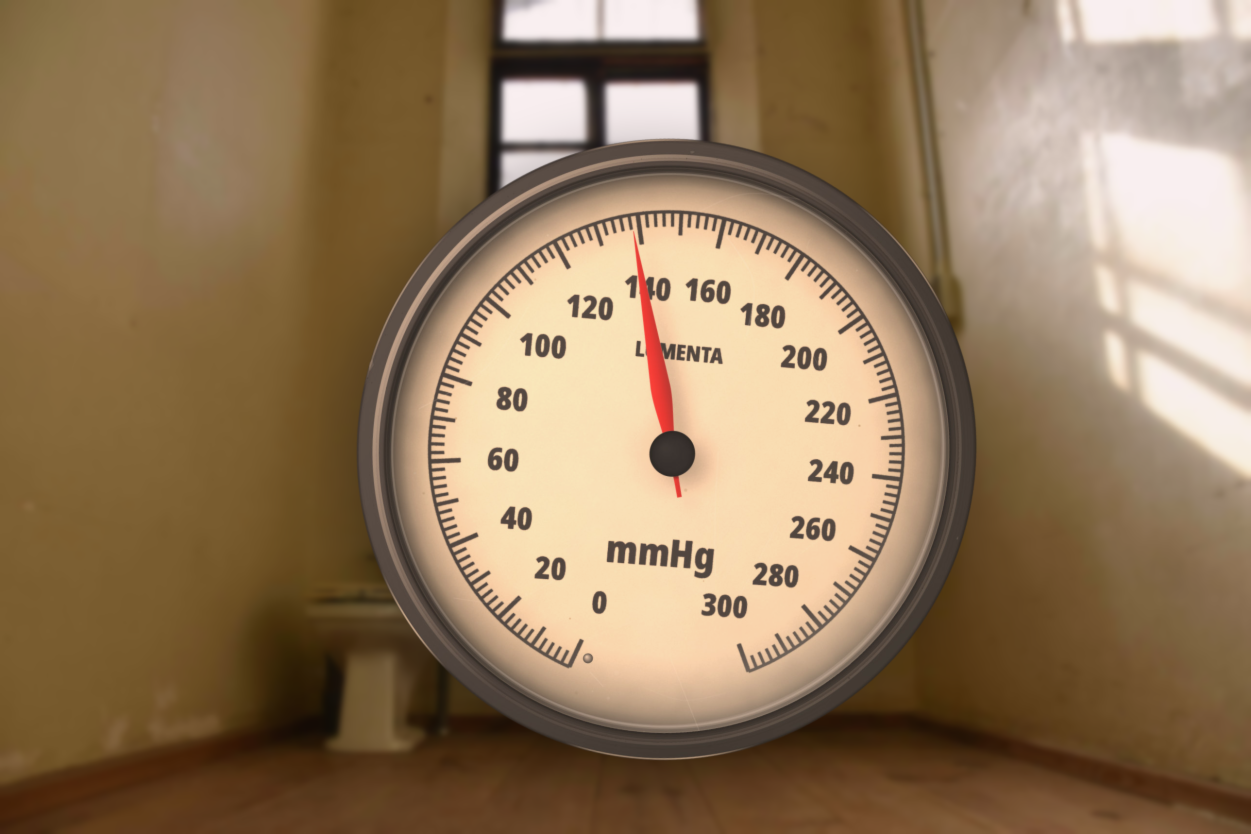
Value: 138,mmHg
